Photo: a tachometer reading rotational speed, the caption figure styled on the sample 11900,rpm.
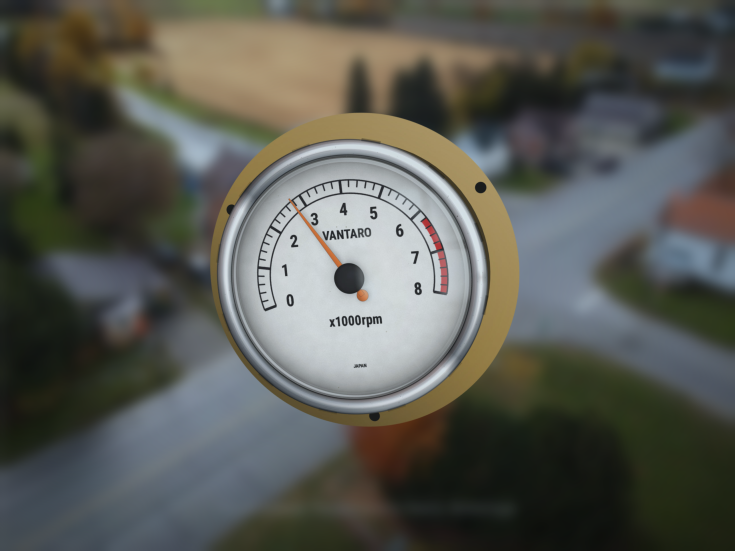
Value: 2800,rpm
